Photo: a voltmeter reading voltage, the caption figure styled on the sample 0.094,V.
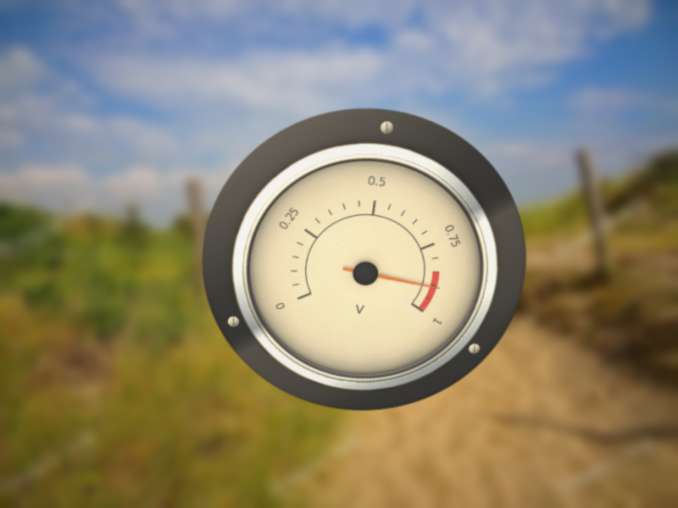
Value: 0.9,V
